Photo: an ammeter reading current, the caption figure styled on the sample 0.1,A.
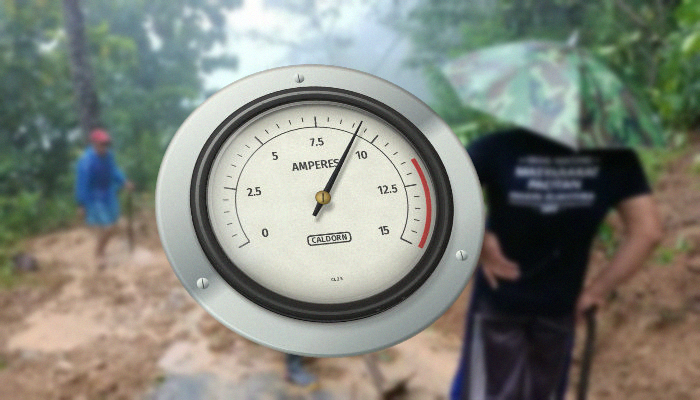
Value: 9.25,A
